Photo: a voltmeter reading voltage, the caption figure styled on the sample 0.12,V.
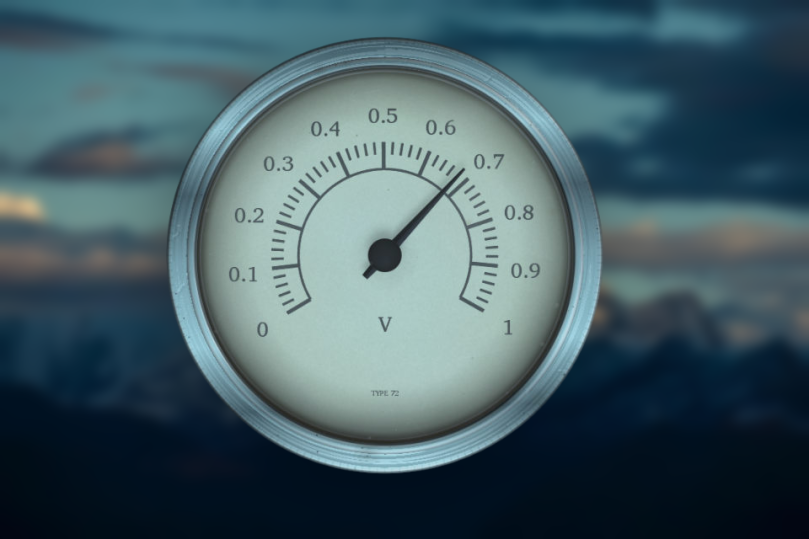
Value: 0.68,V
